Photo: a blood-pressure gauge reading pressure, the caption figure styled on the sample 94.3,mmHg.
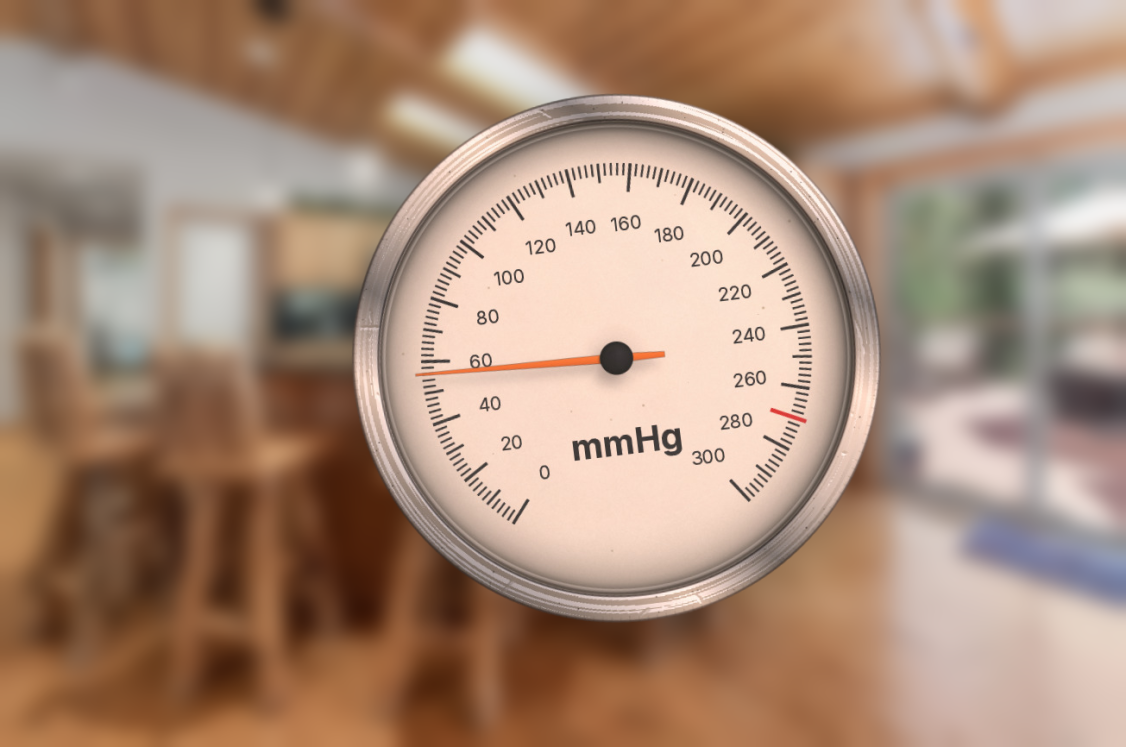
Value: 56,mmHg
